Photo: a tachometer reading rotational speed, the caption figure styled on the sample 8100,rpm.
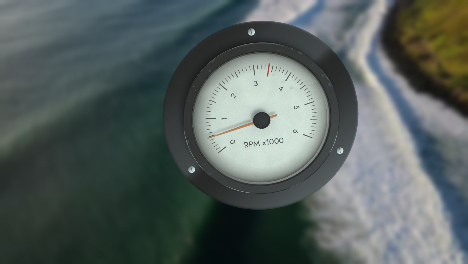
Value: 500,rpm
